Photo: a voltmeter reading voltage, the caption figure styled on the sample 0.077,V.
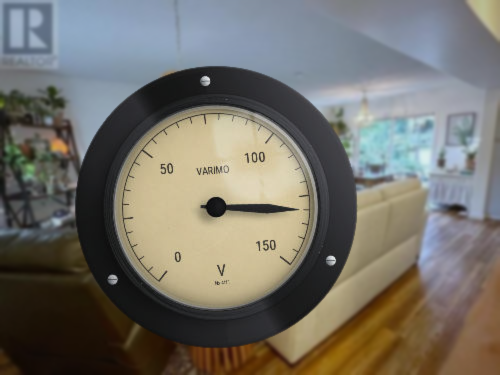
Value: 130,V
